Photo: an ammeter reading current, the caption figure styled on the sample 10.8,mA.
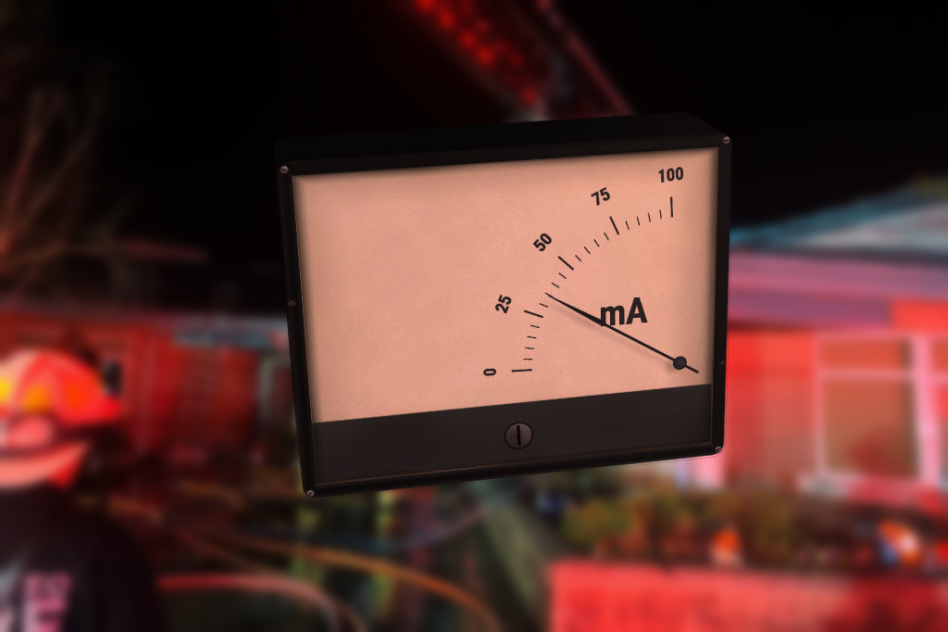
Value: 35,mA
